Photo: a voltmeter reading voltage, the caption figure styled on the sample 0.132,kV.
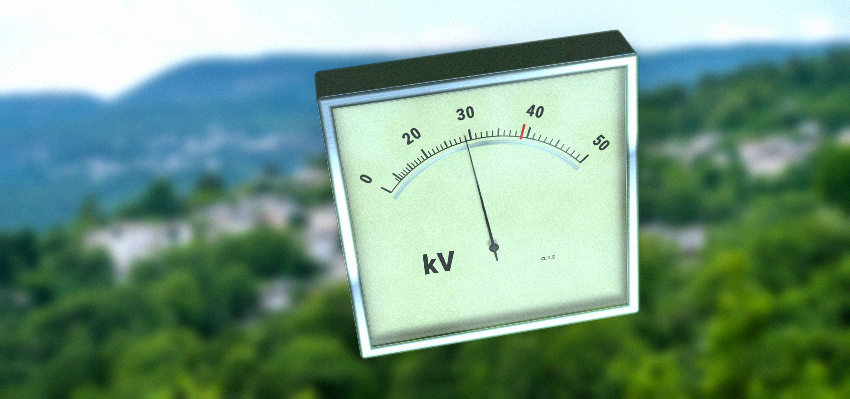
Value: 29,kV
